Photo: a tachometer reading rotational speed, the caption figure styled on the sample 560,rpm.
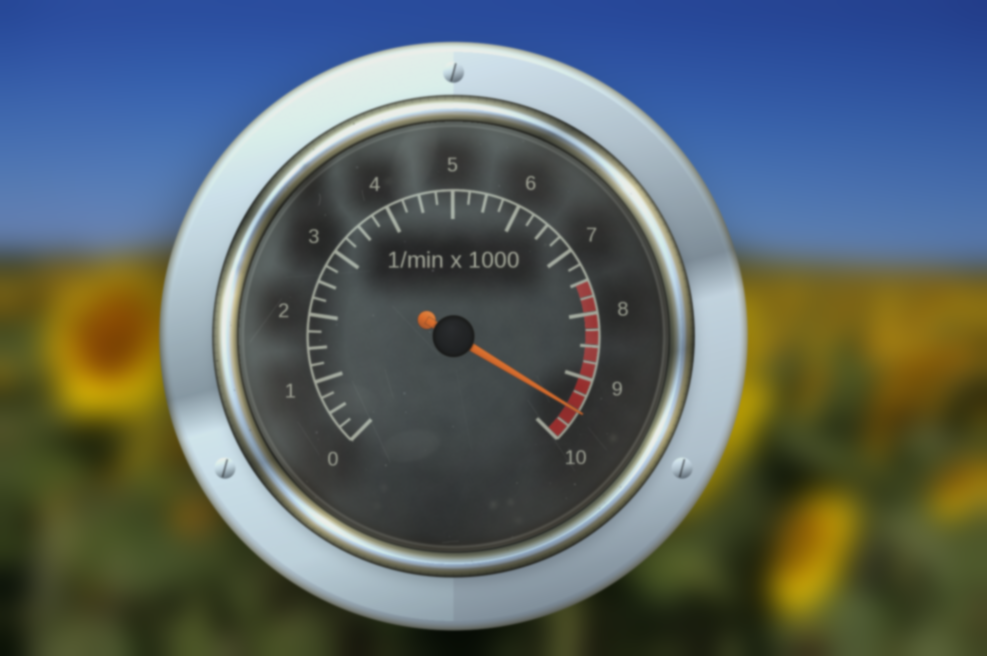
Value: 9500,rpm
